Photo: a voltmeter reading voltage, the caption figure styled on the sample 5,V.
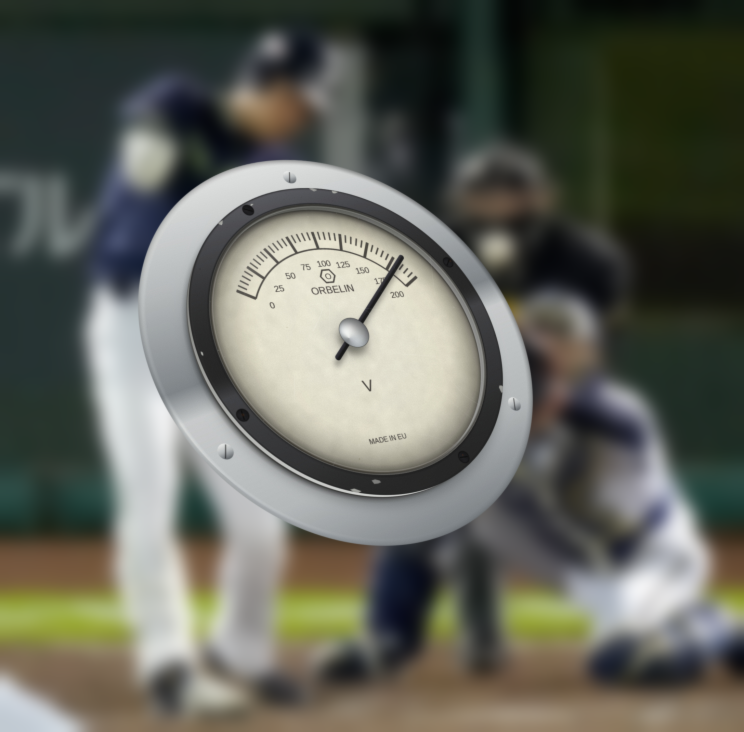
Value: 180,V
